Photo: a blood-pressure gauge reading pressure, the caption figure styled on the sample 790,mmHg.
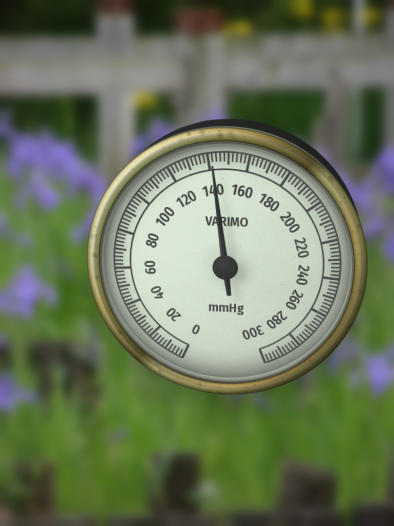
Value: 142,mmHg
